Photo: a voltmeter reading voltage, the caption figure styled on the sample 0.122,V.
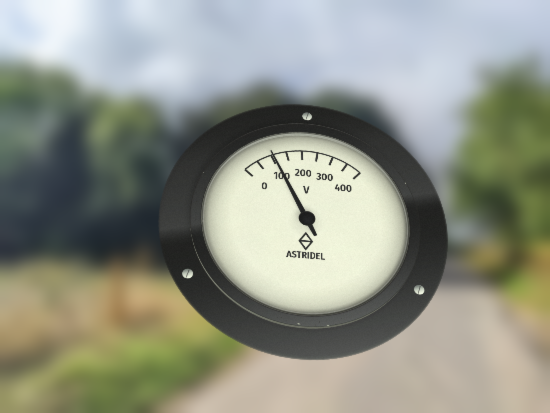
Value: 100,V
